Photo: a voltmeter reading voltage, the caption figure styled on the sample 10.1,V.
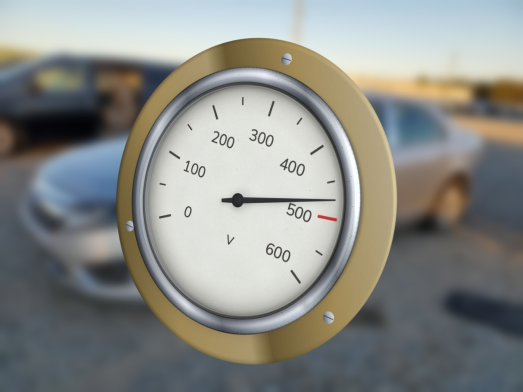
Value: 475,V
